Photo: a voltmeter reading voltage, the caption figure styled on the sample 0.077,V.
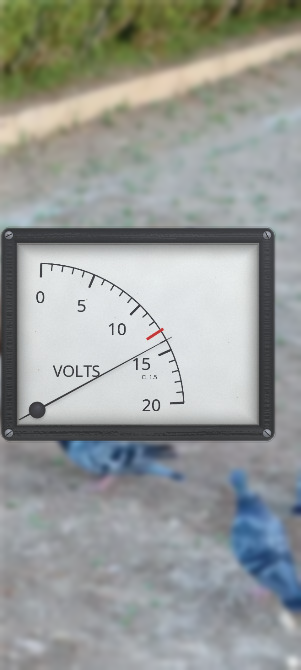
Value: 14,V
